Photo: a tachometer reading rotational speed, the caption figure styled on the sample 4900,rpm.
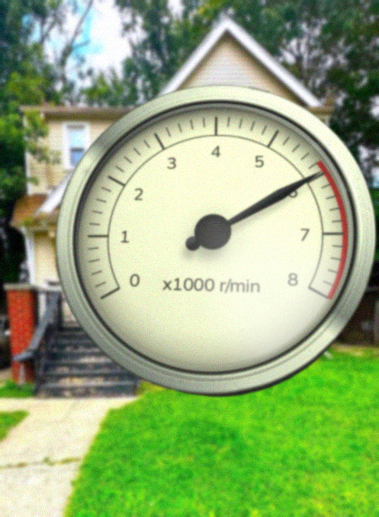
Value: 6000,rpm
